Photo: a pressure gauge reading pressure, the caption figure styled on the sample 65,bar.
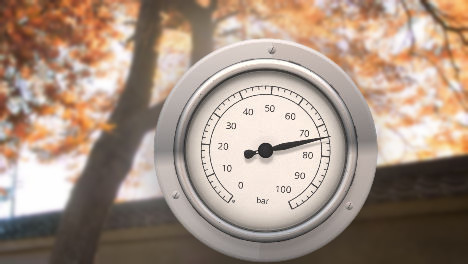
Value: 74,bar
